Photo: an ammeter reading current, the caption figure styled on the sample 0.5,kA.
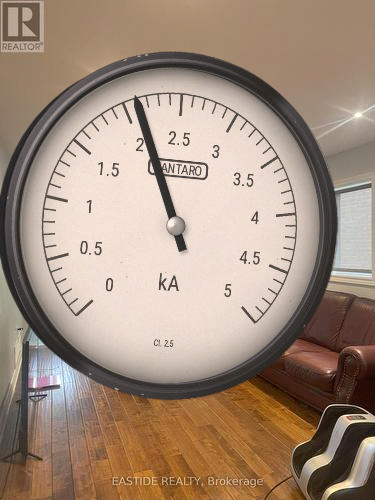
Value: 2.1,kA
